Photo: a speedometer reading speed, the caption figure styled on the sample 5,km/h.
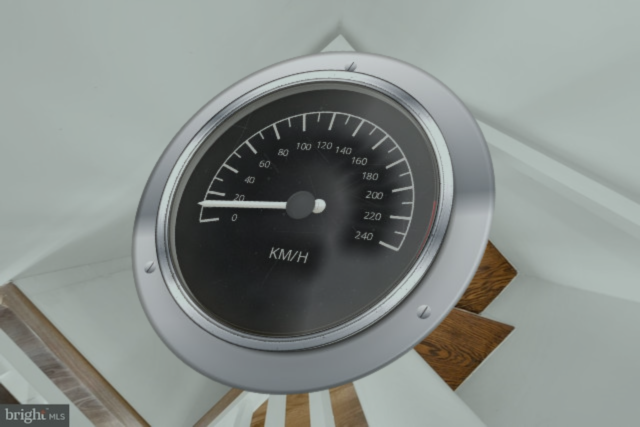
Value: 10,km/h
